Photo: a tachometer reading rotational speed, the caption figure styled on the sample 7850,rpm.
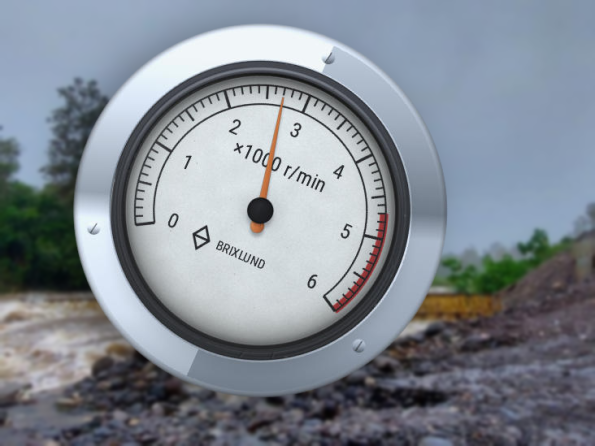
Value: 2700,rpm
